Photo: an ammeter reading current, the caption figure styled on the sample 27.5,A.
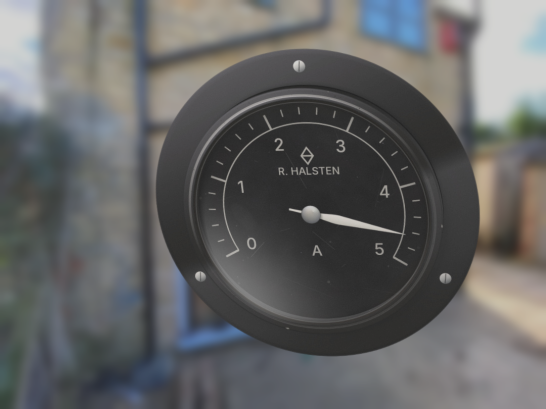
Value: 4.6,A
